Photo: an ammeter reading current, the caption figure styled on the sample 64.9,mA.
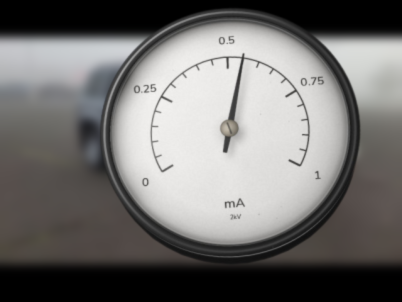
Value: 0.55,mA
